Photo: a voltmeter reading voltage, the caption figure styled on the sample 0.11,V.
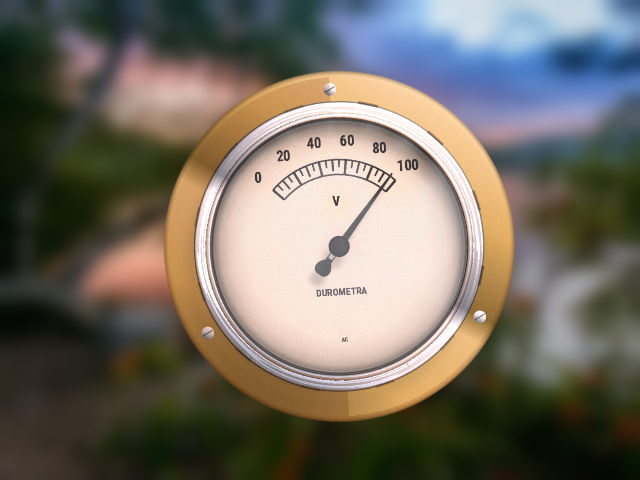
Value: 95,V
